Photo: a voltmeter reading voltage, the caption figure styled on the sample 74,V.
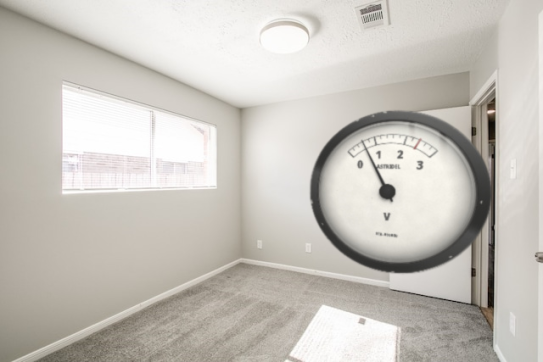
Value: 0.6,V
